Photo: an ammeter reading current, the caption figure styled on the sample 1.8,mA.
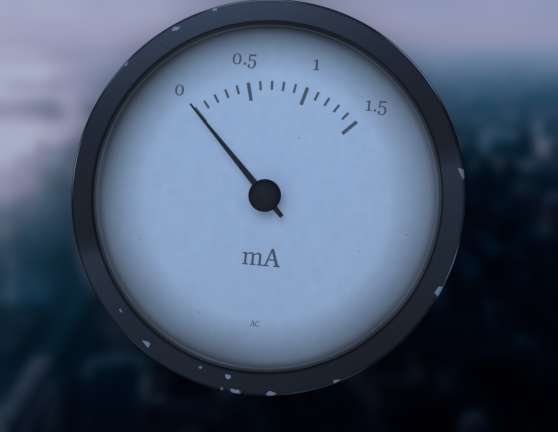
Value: 0,mA
